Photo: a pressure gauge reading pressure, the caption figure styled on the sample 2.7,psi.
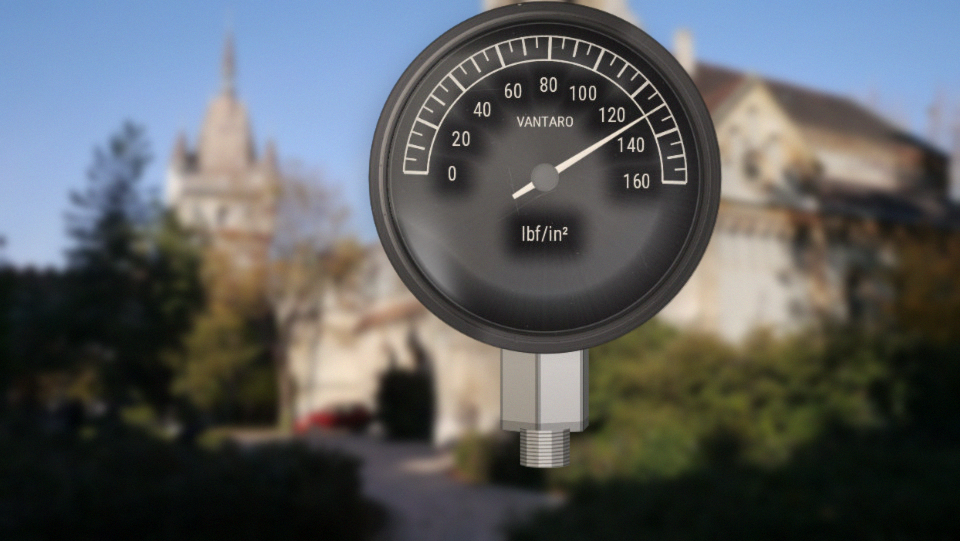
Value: 130,psi
